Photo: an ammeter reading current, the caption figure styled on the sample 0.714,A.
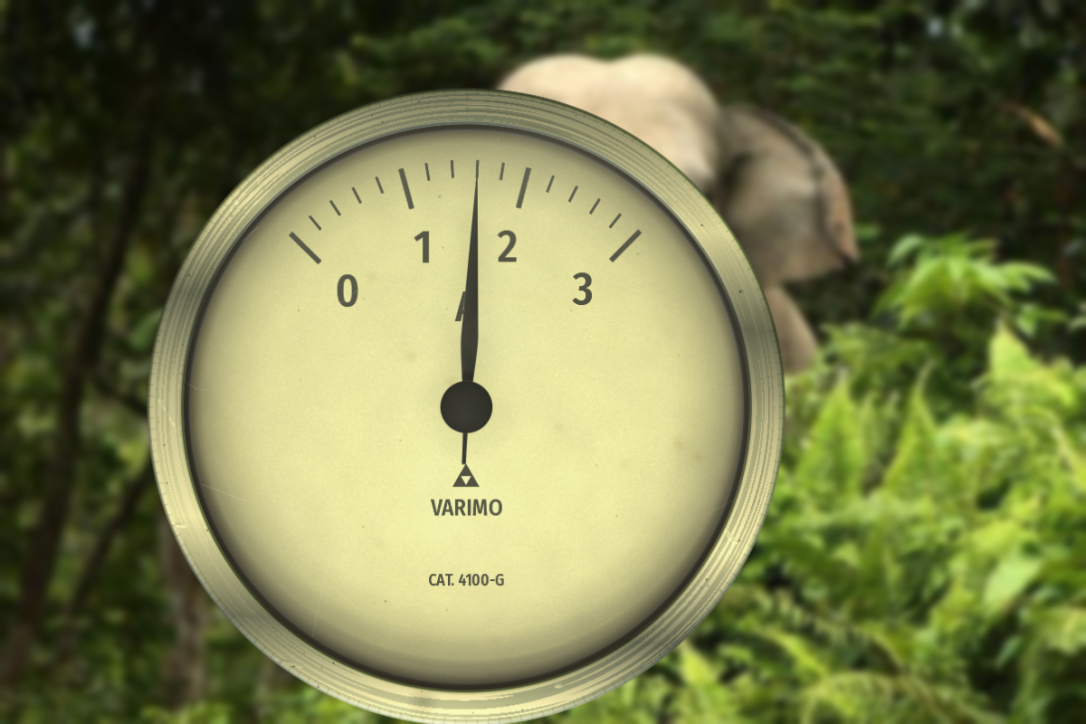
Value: 1.6,A
